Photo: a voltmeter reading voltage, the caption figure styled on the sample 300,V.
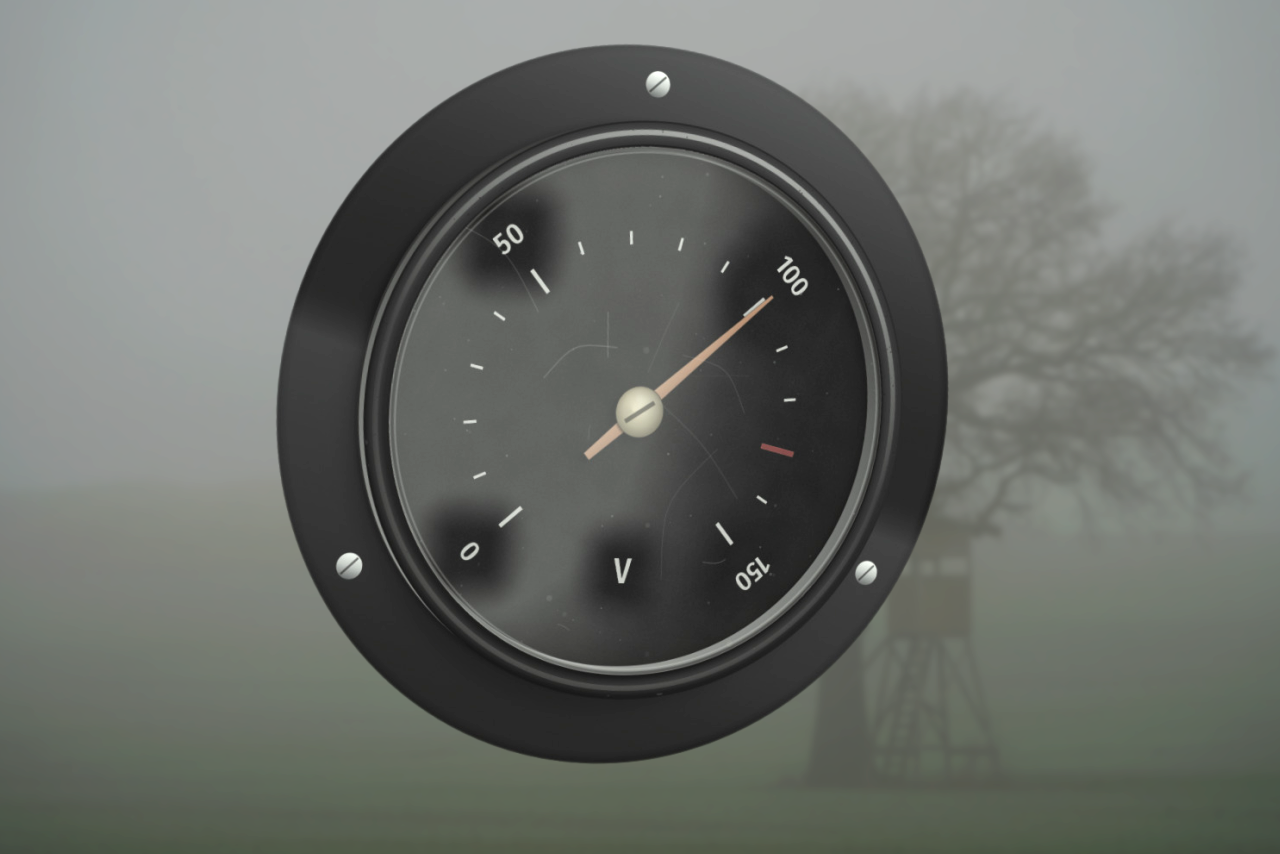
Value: 100,V
